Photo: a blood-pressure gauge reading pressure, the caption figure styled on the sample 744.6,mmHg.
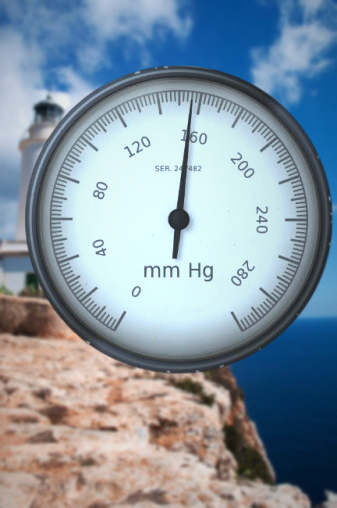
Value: 156,mmHg
